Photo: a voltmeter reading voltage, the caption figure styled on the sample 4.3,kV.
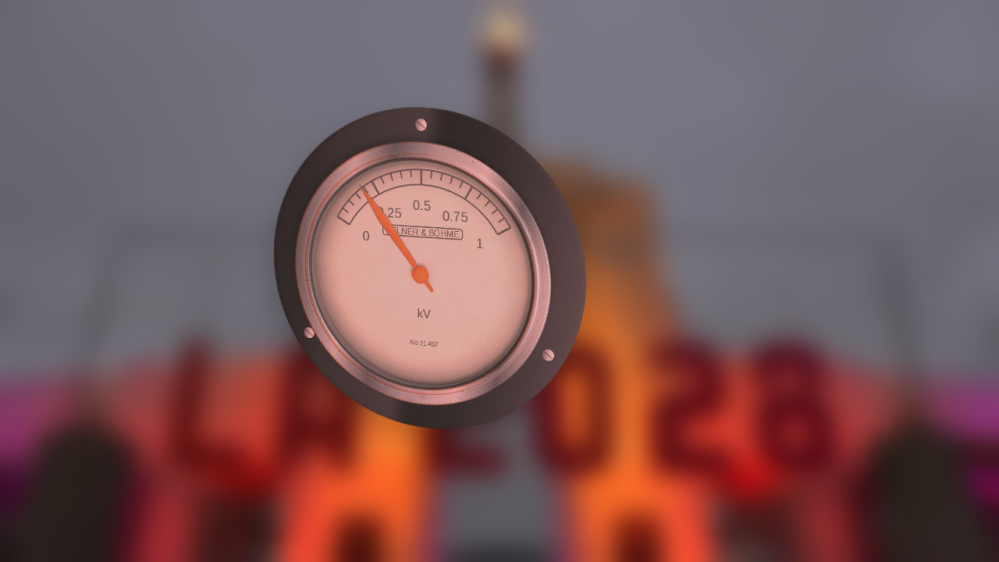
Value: 0.2,kV
